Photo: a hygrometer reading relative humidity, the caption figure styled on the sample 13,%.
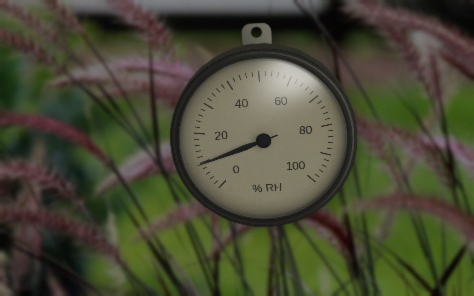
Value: 10,%
